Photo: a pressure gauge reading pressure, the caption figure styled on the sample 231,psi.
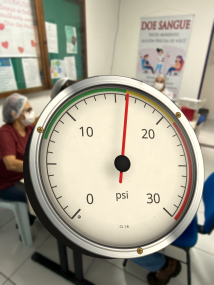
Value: 16,psi
